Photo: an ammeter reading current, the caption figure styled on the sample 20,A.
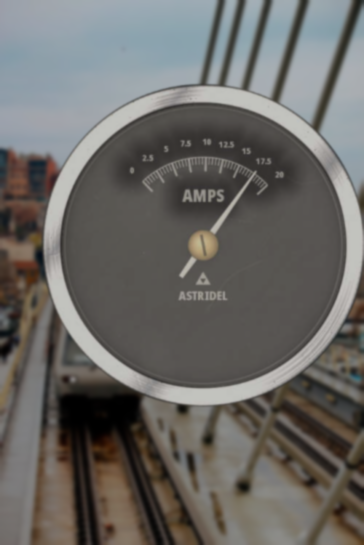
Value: 17.5,A
